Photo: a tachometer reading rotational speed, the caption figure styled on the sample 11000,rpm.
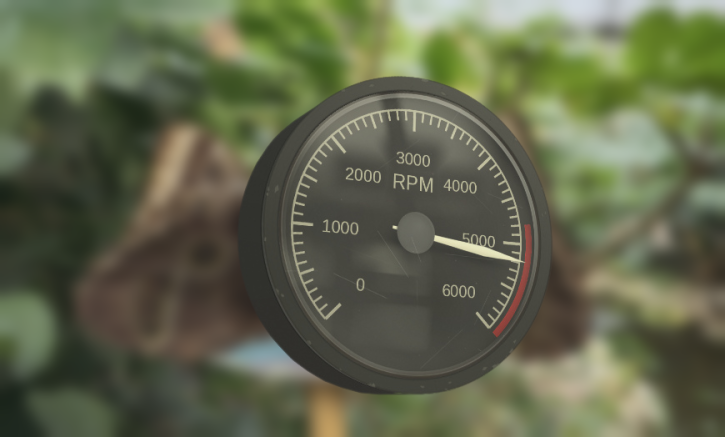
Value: 5200,rpm
